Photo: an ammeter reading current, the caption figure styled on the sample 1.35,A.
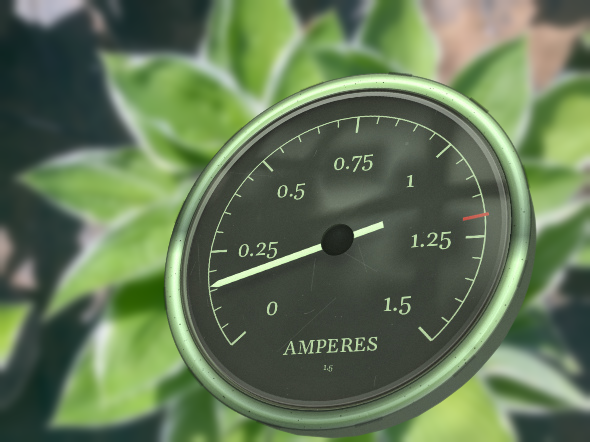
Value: 0.15,A
